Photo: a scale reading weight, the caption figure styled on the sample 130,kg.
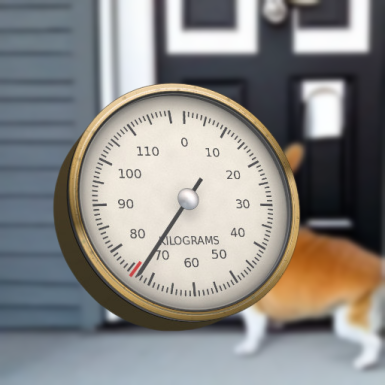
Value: 73,kg
